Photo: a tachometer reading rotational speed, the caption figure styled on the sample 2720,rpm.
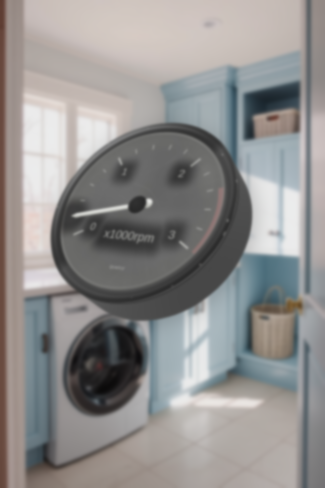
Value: 200,rpm
